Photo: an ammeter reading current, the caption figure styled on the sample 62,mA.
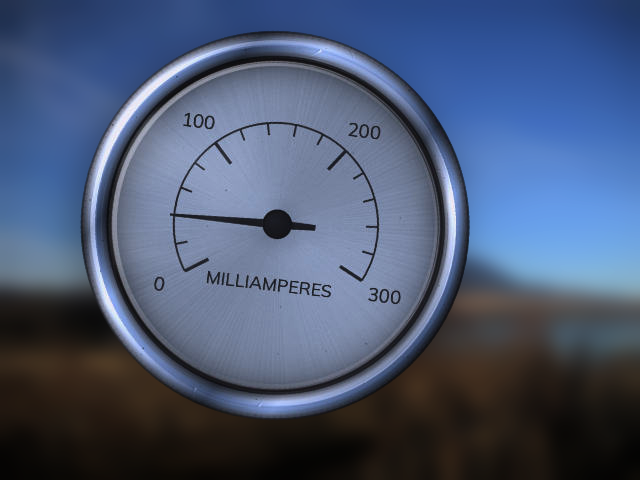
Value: 40,mA
